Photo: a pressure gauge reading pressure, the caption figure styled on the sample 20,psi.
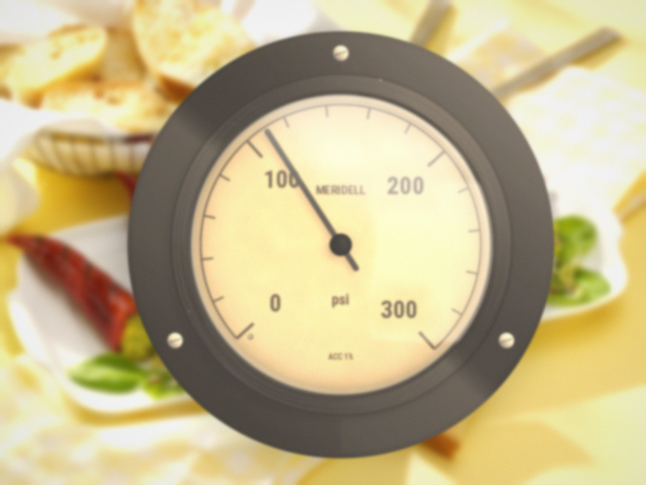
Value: 110,psi
